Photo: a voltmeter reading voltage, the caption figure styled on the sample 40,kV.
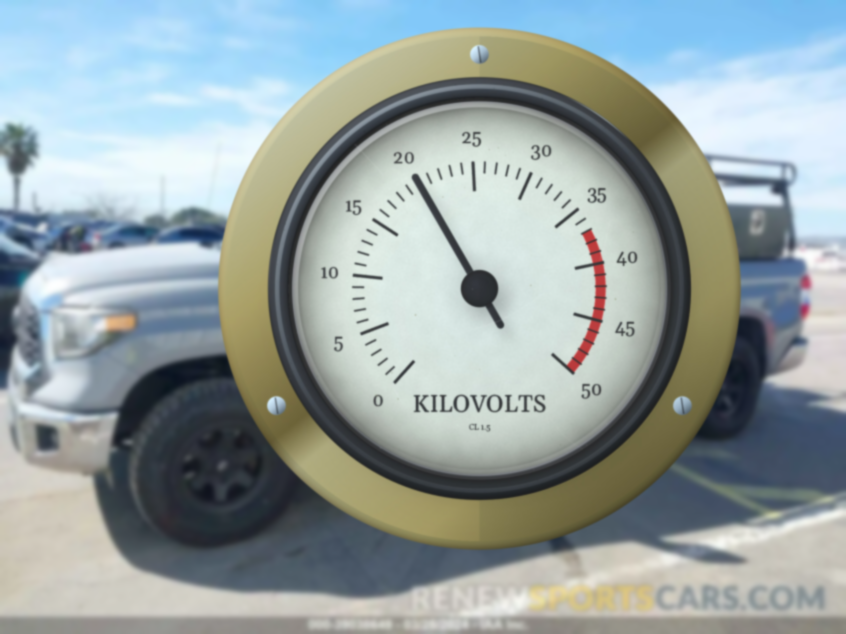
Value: 20,kV
